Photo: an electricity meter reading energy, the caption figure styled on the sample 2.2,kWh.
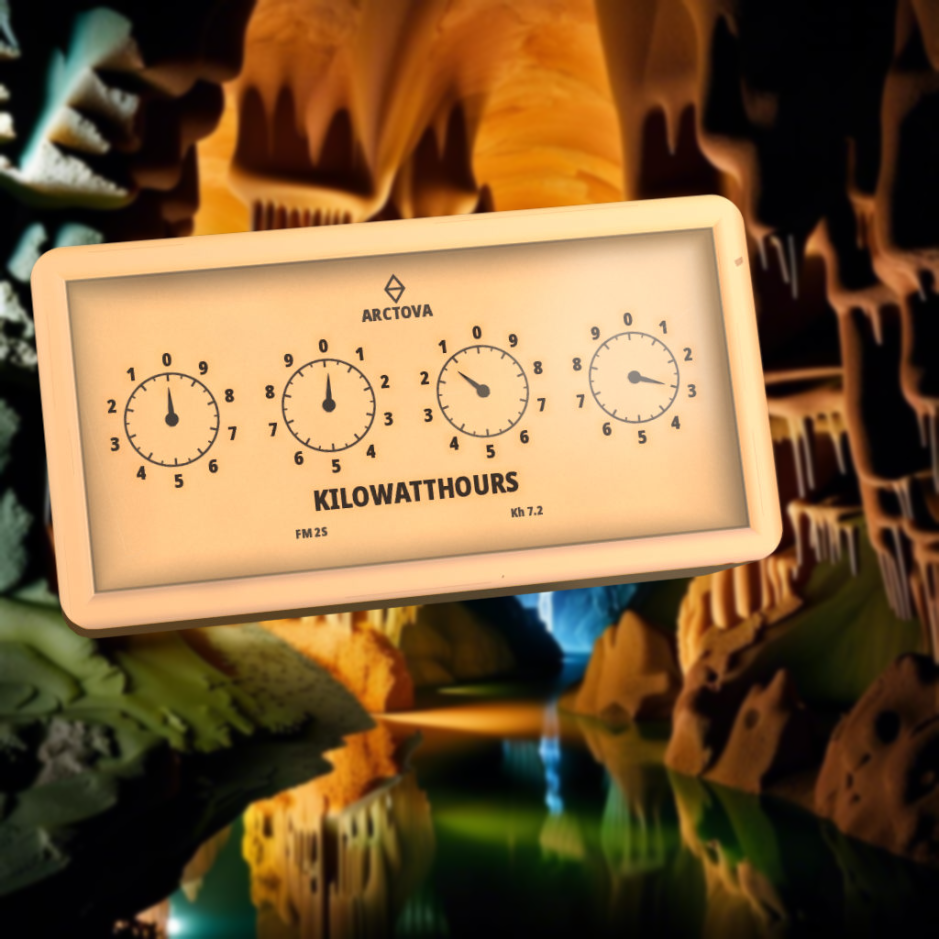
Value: 13,kWh
